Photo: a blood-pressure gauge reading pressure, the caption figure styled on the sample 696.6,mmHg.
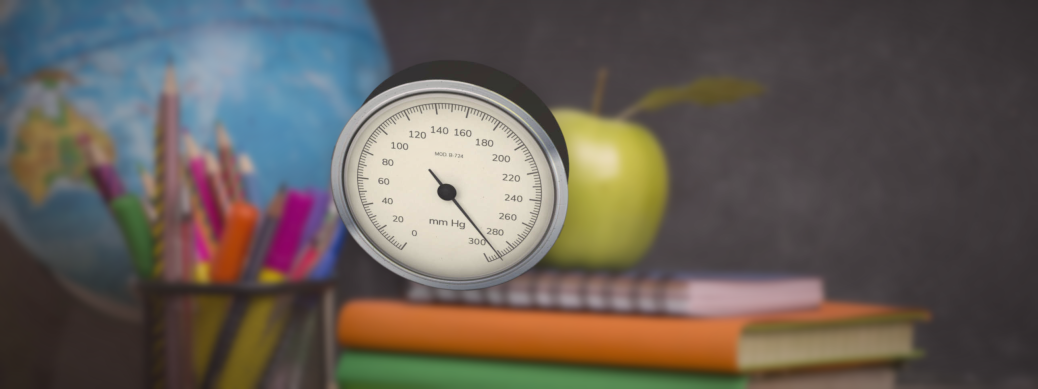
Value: 290,mmHg
